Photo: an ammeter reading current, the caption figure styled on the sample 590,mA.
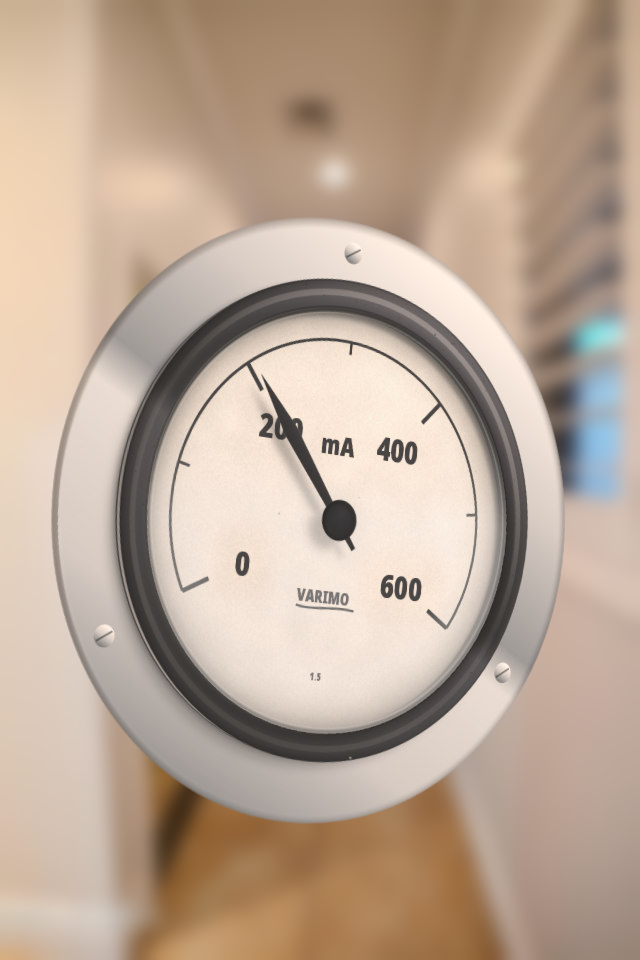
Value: 200,mA
